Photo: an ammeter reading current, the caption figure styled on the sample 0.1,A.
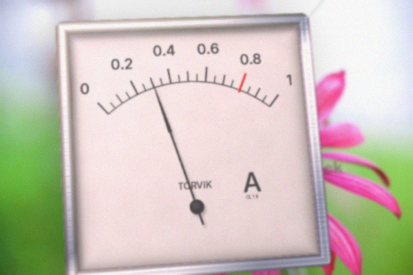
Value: 0.3,A
